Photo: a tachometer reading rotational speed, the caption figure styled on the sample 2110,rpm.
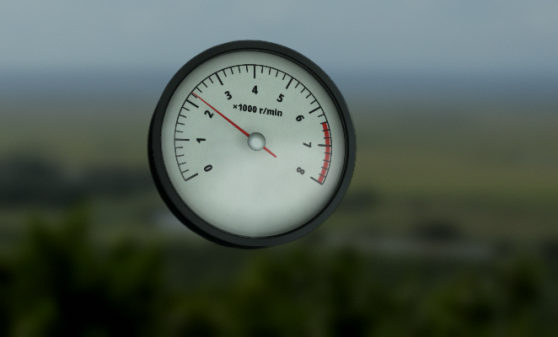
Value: 2200,rpm
